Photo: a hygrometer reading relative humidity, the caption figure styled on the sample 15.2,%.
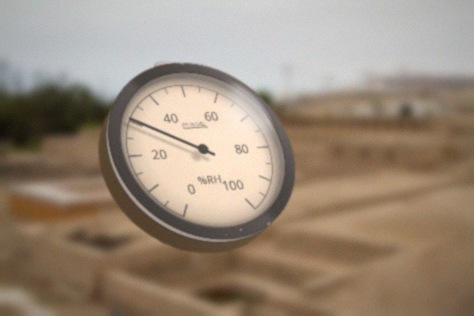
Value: 30,%
